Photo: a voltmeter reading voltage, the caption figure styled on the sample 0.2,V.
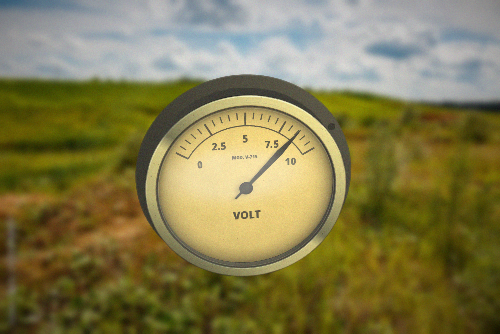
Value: 8.5,V
